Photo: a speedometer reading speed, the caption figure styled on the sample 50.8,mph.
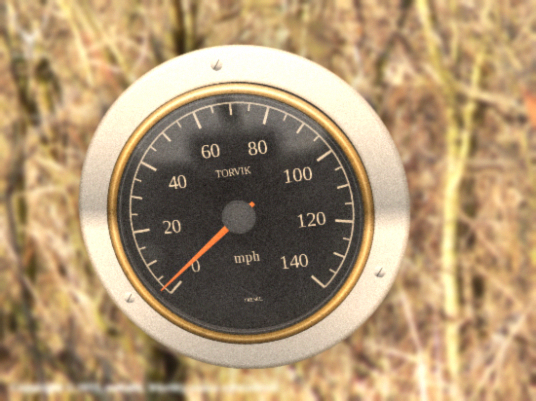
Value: 2.5,mph
